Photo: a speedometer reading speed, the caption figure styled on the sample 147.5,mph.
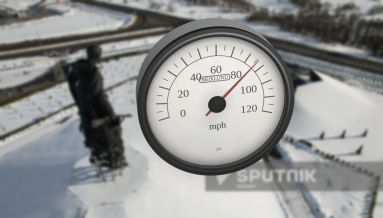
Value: 85,mph
